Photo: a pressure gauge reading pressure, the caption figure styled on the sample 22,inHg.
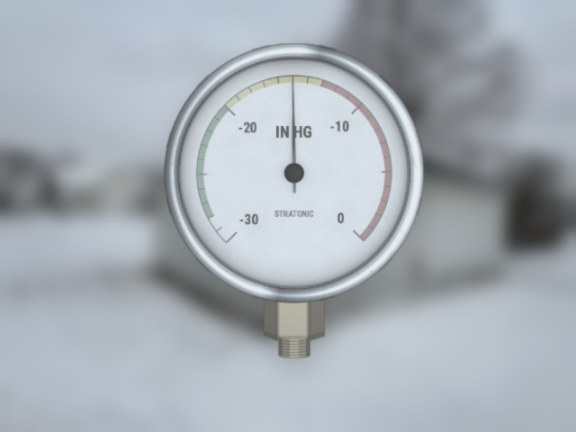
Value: -15,inHg
